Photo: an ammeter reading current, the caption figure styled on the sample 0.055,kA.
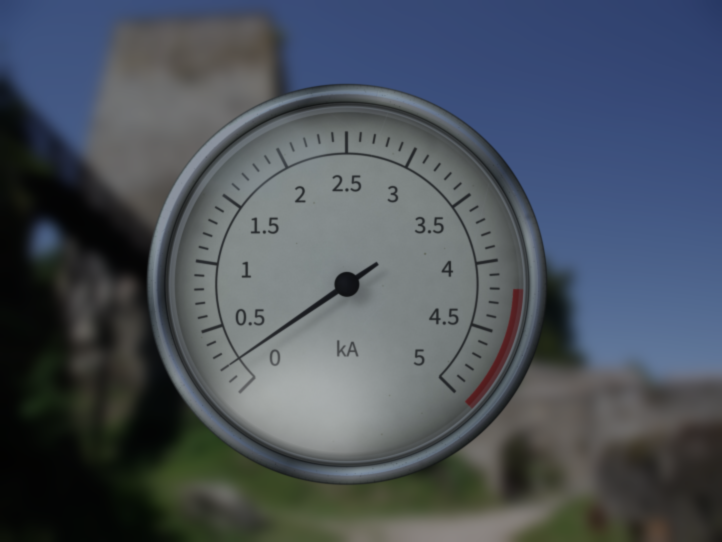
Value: 0.2,kA
